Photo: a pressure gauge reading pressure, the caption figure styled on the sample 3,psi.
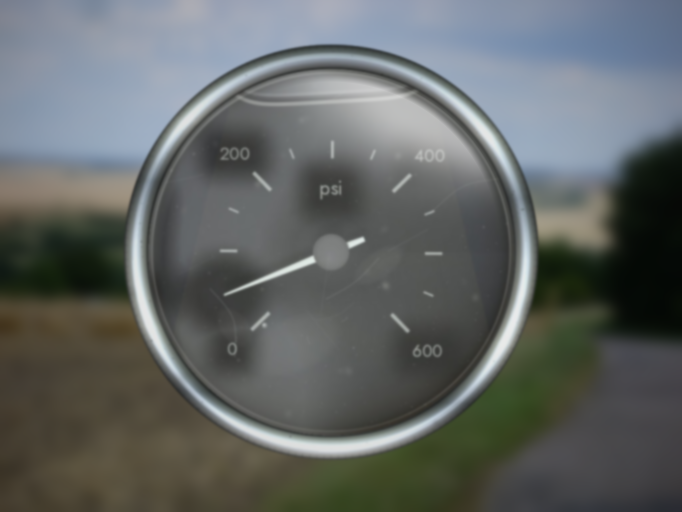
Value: 50,psi
